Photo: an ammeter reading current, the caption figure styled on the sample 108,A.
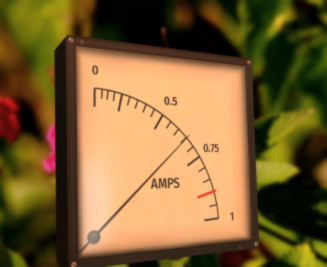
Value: 0.65,A
